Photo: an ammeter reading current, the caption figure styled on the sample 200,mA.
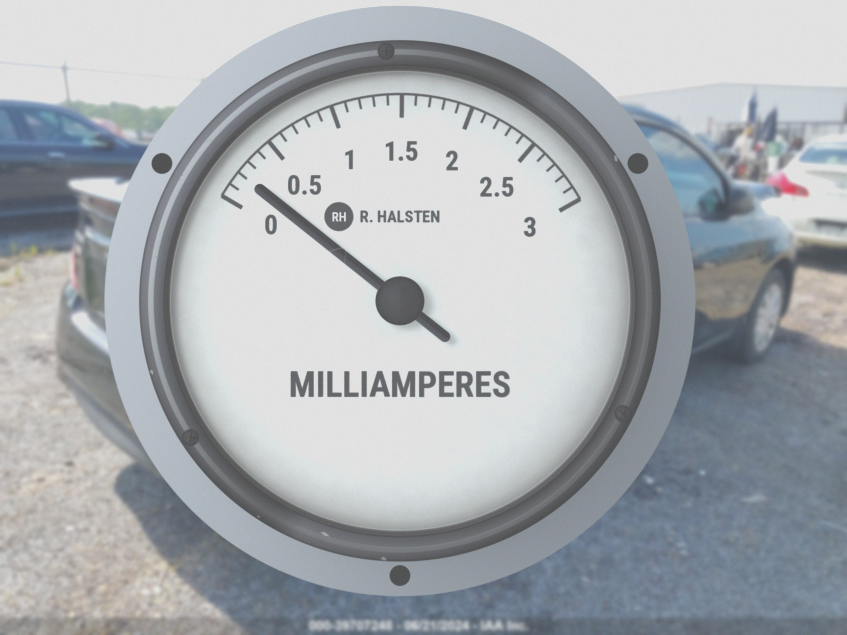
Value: 0.2,mA
